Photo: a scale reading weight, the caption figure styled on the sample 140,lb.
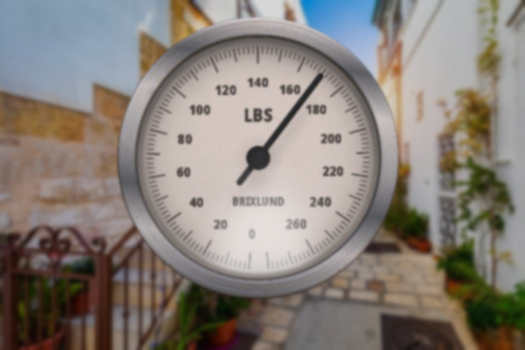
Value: 170,lb
